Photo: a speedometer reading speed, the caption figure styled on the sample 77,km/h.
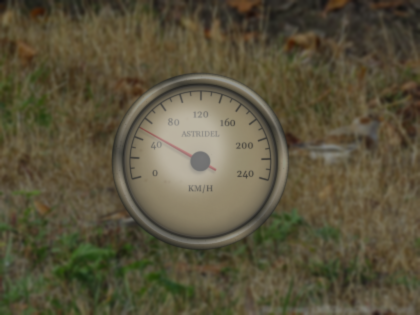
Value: 50,km/h
